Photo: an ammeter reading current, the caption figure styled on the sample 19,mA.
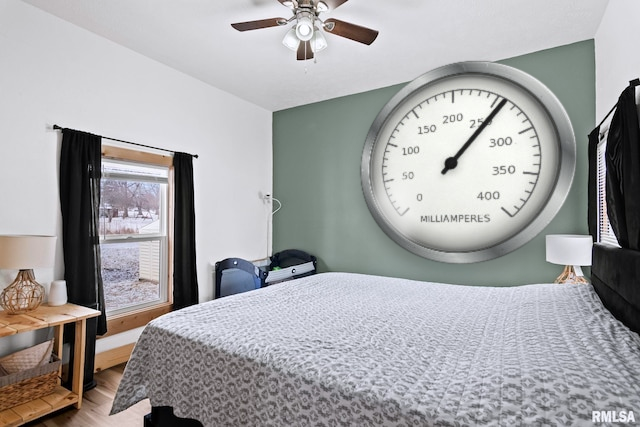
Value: 260,mA
